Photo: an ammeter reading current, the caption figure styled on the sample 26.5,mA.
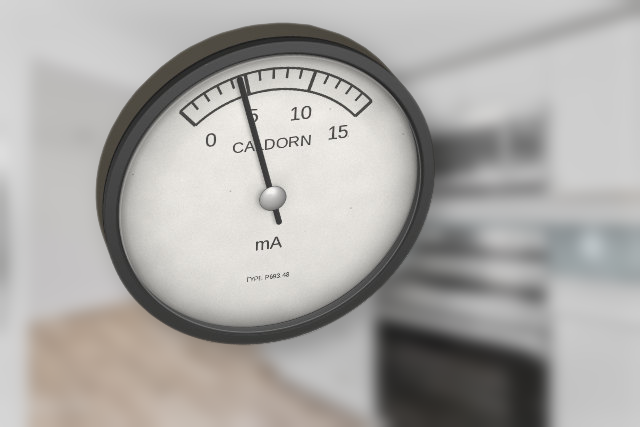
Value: 4.5,mA
